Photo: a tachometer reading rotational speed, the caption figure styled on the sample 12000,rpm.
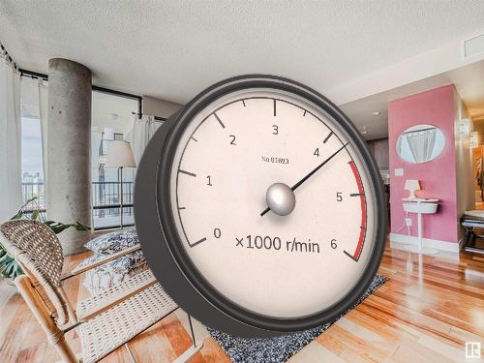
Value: 4250,rpm
